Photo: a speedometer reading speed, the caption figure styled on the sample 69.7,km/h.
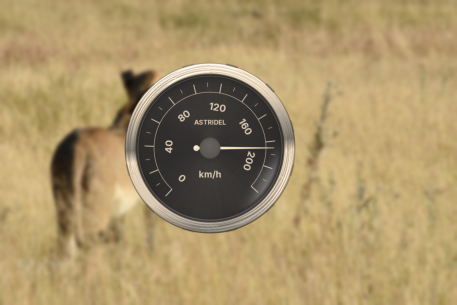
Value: 185,km/h
